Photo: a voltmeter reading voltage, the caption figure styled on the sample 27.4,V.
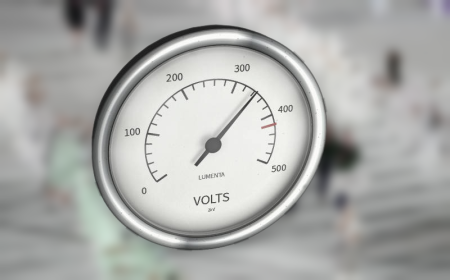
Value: 340,V
